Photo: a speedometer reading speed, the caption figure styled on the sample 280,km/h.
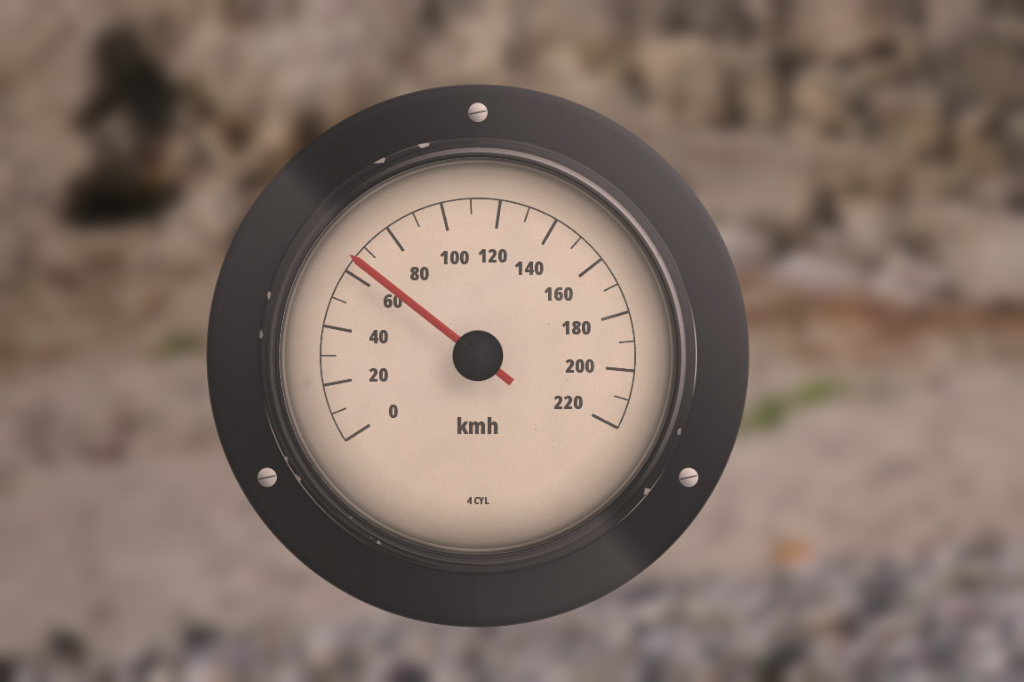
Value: 65,km/h
